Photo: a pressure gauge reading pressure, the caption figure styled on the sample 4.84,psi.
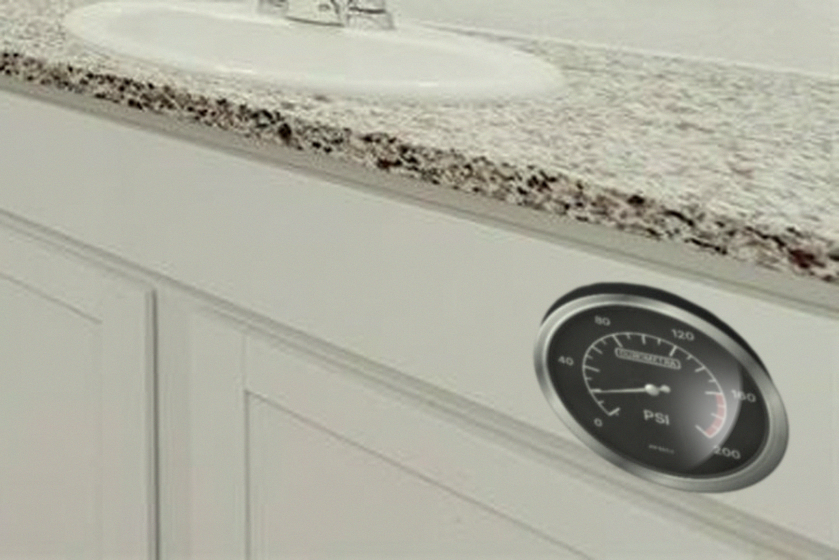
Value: 20,psi
